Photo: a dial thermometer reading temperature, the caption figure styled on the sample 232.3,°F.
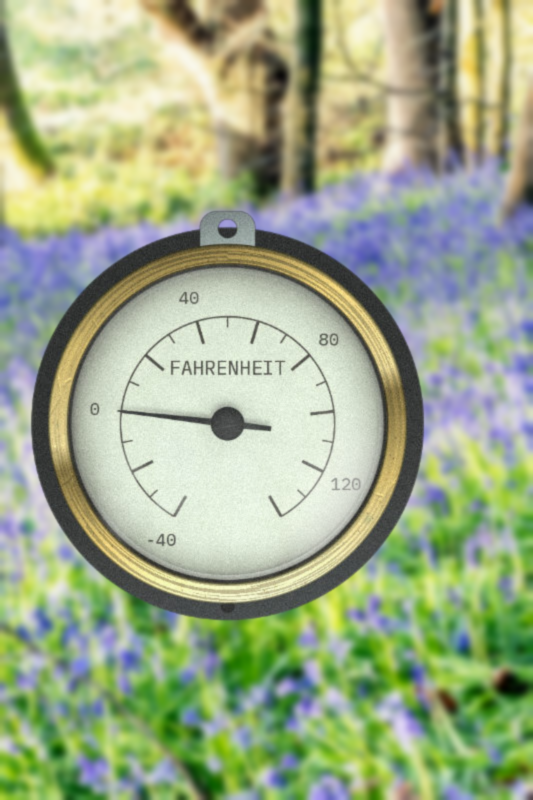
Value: 0,°F
